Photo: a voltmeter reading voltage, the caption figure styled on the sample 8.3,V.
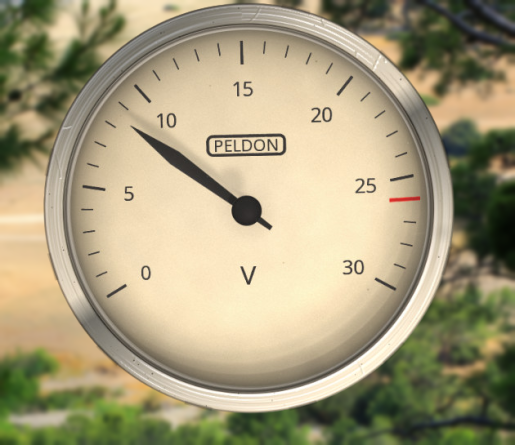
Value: 8.5,V
